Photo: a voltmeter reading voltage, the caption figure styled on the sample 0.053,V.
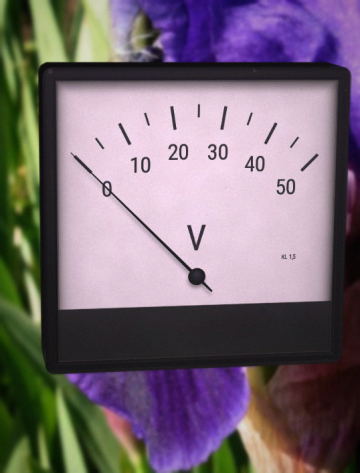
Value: 0,V
